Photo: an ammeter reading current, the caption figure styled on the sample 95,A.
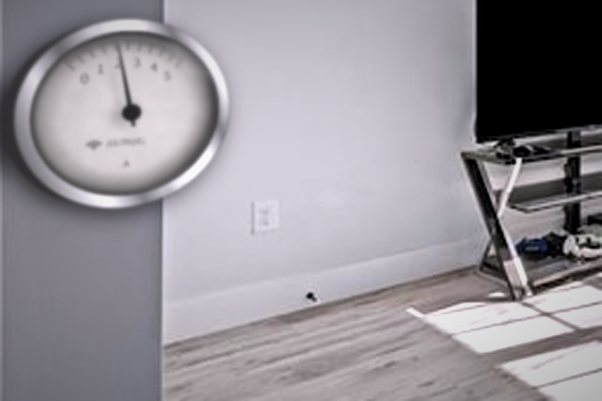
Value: 2,A
